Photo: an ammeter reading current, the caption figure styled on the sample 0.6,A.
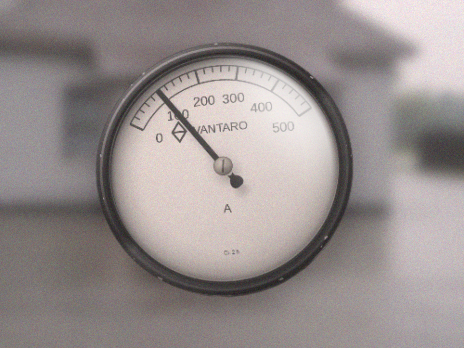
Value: 100,A
